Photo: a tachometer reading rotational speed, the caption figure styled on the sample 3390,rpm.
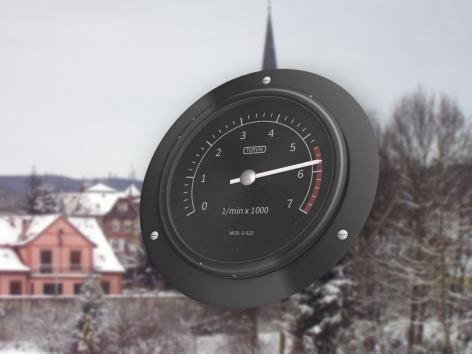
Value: 5800,rpm
